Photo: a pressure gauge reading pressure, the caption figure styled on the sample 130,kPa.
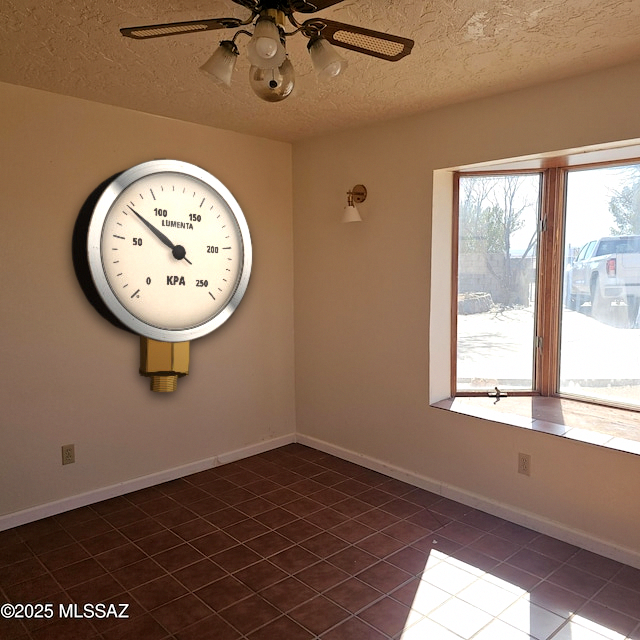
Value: 75,kPa
